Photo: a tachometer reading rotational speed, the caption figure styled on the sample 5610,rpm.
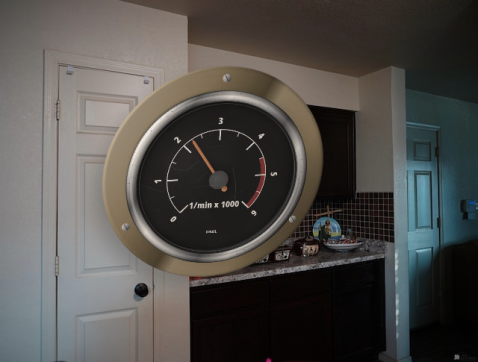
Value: 2250,rpm
